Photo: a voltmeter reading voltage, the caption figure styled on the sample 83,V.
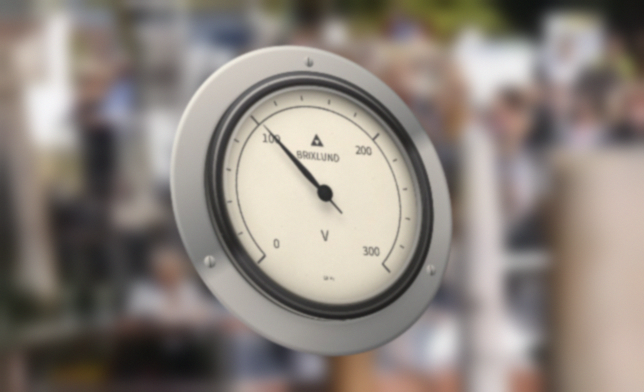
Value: 100,V
